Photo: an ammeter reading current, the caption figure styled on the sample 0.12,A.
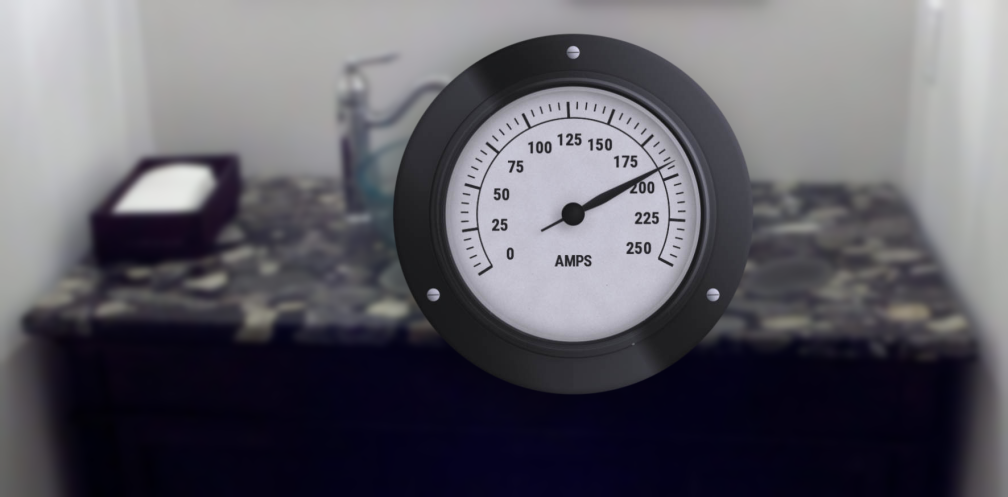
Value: 192.5,A
